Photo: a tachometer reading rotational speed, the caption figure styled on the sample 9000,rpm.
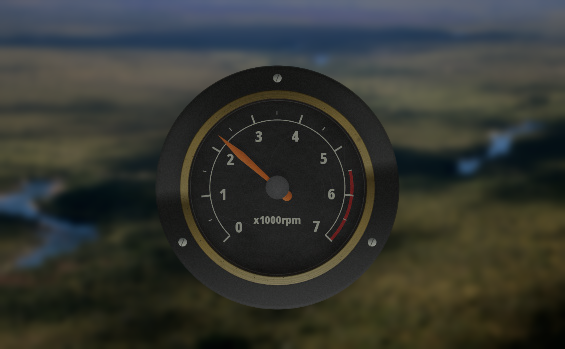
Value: 2250,rpm
